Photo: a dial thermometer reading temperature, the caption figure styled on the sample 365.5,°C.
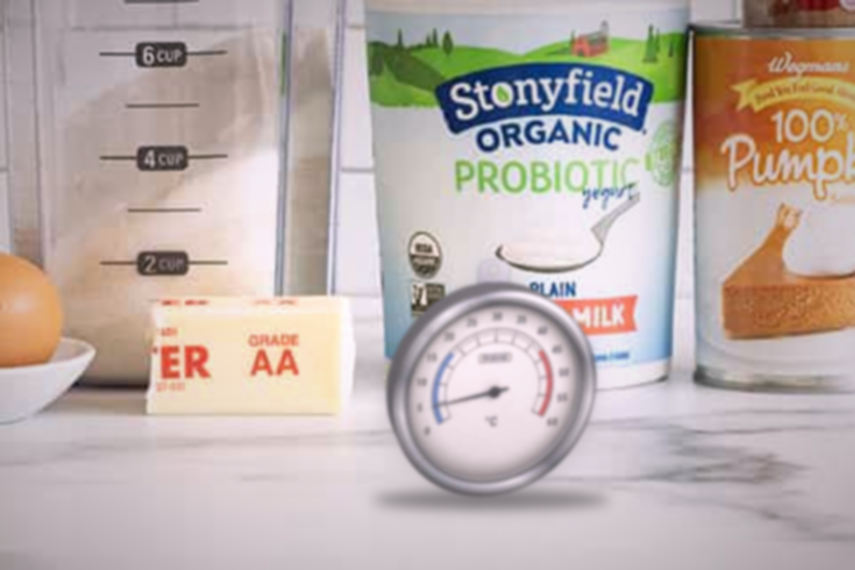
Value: 5,°C
